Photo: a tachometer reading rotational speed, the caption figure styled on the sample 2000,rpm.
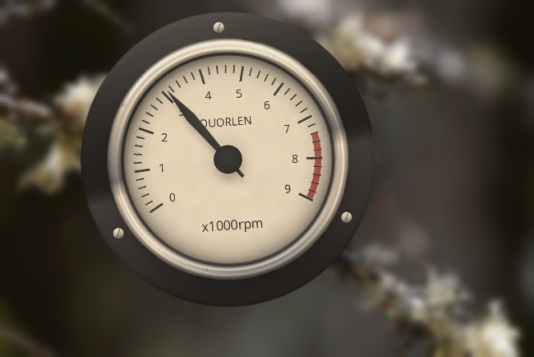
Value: 3100,rpm
